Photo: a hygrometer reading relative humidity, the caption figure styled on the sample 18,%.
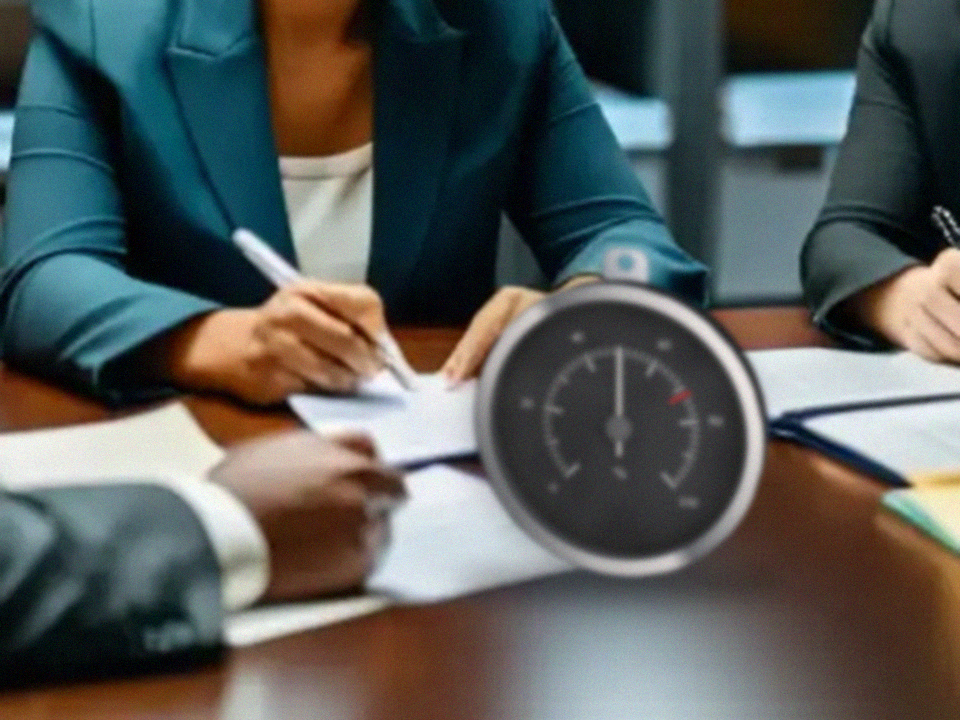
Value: 50,%
